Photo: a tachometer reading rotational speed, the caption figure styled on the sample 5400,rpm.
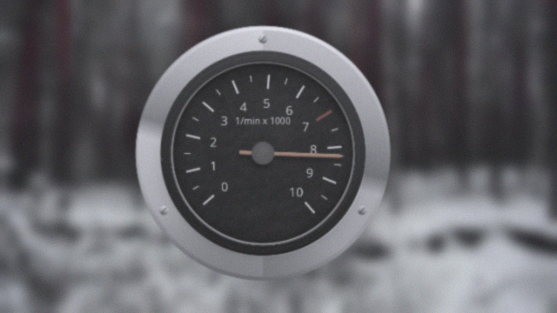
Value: 8250,rpm
